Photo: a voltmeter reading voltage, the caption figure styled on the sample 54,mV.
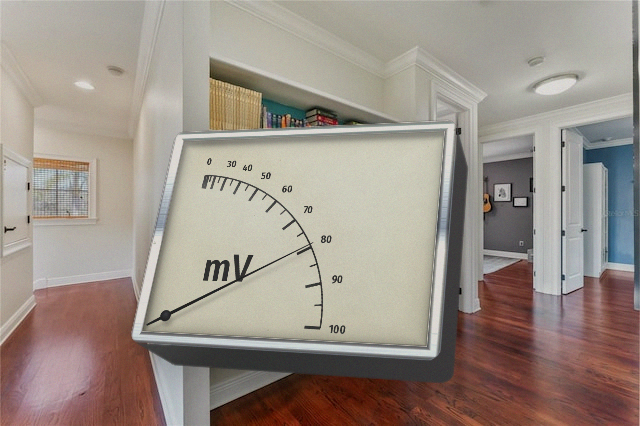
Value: 80,mV
